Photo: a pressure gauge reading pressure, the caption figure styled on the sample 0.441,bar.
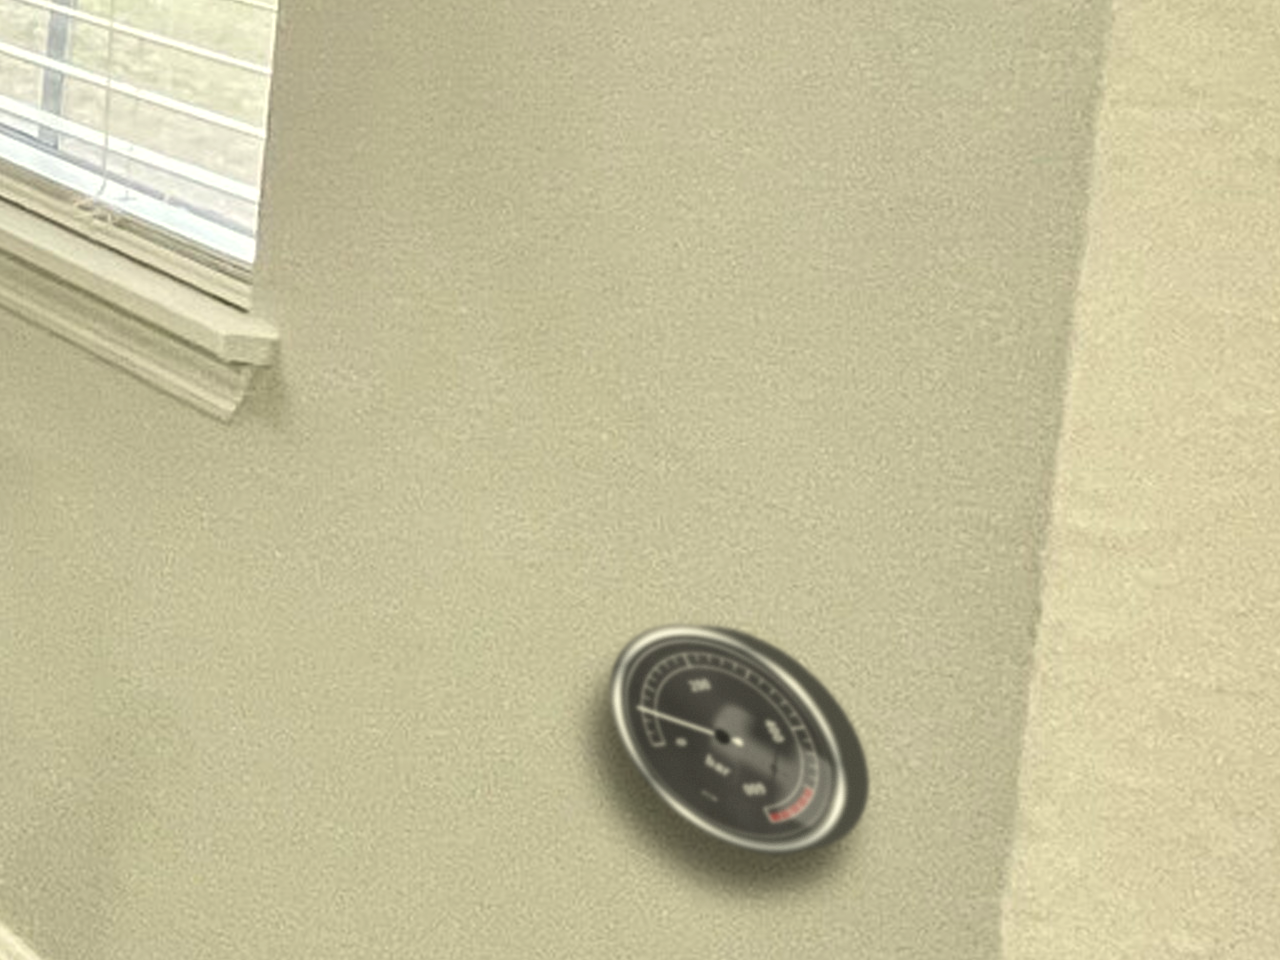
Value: 60,bar
